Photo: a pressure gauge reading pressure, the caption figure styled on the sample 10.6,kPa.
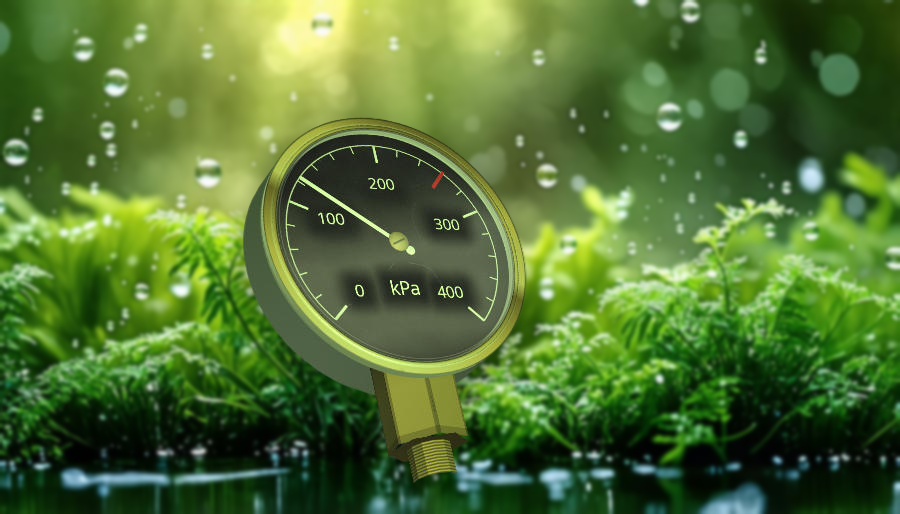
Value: 120,kPa
